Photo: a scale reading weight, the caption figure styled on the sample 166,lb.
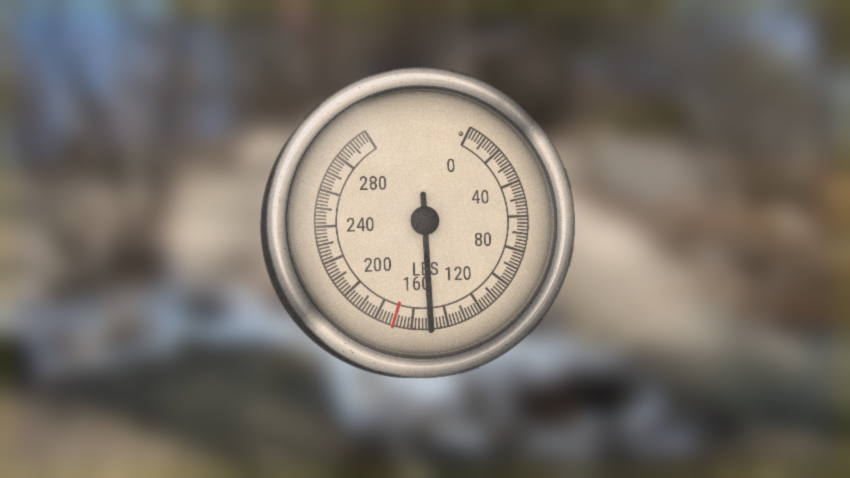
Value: 150,lb
